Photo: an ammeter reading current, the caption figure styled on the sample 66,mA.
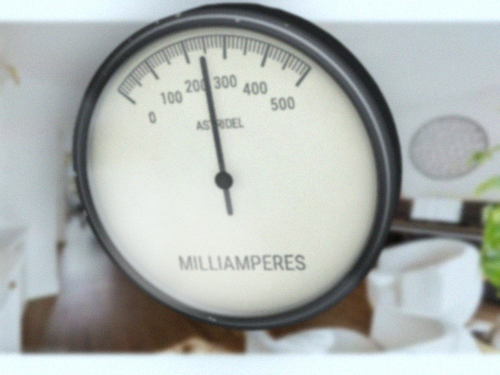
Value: 250,mA
